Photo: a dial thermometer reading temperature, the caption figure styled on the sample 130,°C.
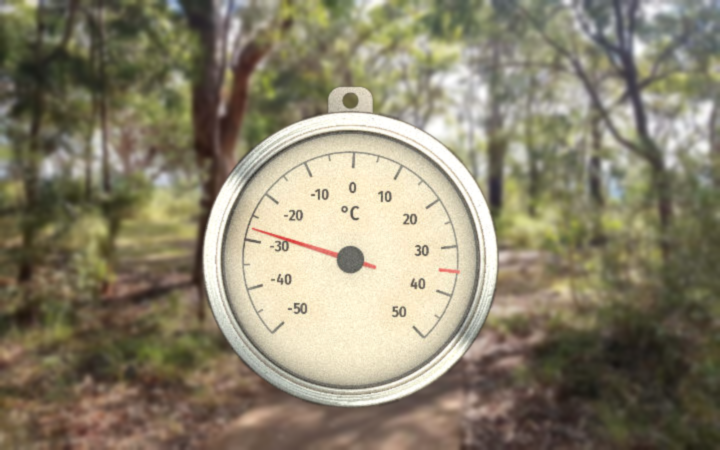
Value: -27.5,°C
